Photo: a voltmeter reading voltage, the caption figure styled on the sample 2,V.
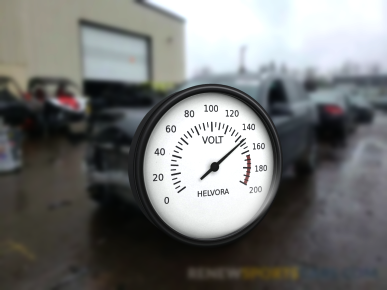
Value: 145,V
